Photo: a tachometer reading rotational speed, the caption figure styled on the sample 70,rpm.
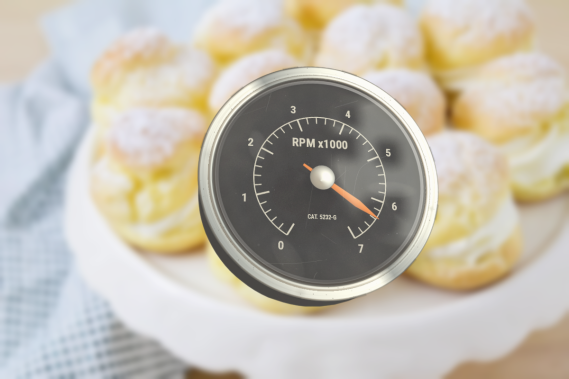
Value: 6400,rpm
